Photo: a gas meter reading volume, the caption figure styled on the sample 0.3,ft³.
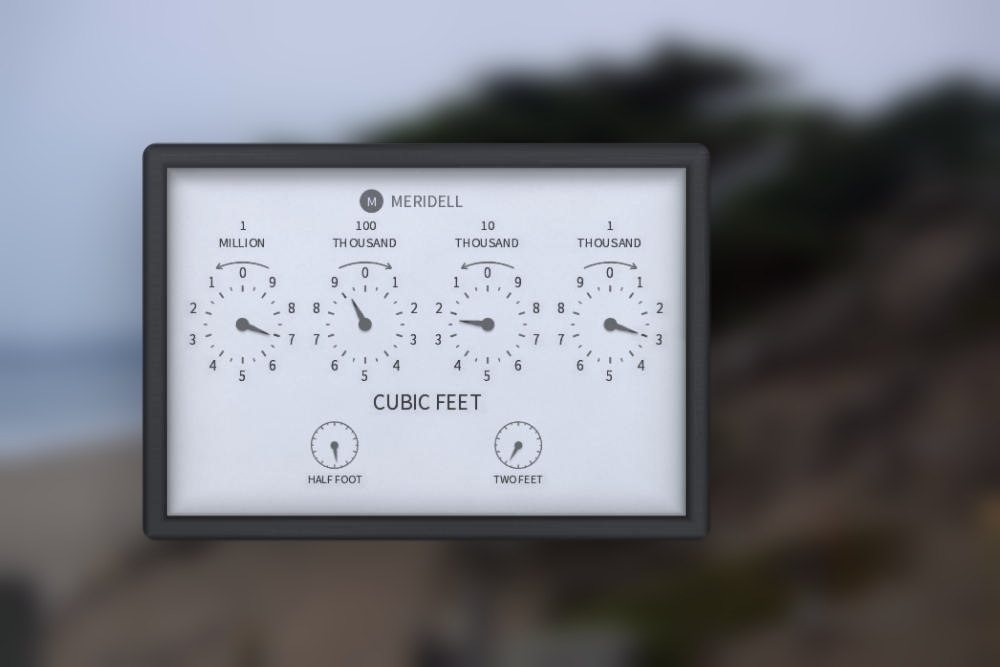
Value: 692300,ft³
